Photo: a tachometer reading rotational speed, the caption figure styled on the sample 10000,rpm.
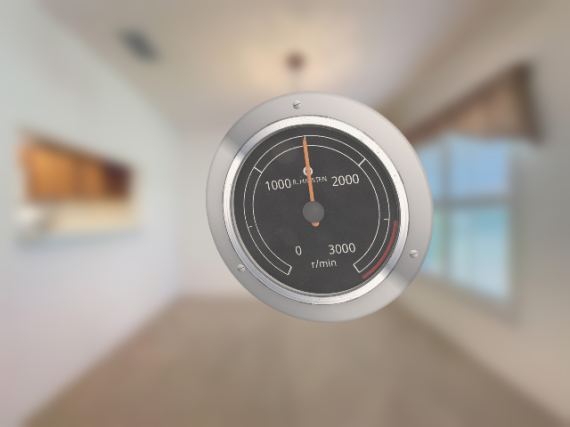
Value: 1500,rpm
